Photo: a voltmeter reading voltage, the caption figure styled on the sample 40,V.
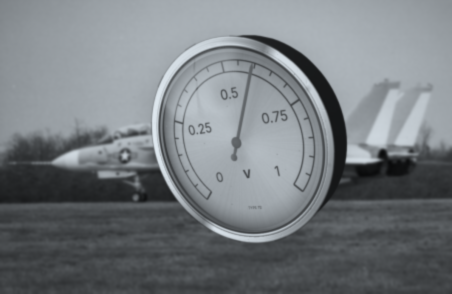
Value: 0.6,V
